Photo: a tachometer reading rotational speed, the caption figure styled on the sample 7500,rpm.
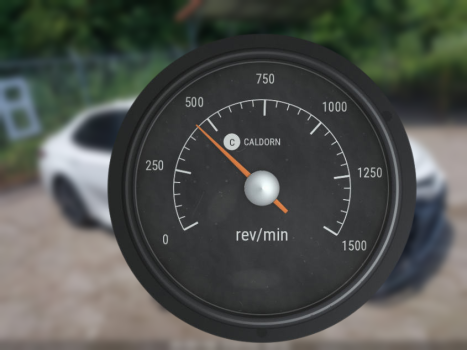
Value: 450,rpm
